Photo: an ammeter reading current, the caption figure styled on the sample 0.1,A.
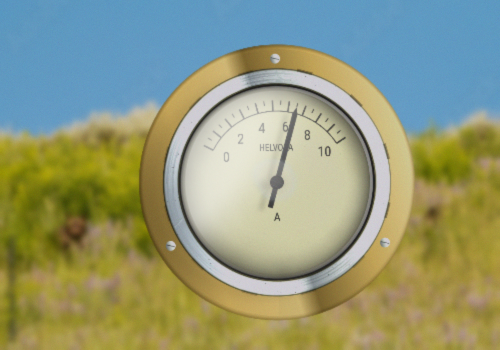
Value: 6.5,A
